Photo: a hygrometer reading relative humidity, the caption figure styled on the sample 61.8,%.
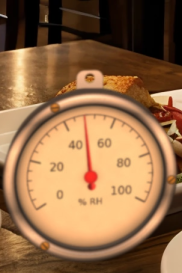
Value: 48,%
